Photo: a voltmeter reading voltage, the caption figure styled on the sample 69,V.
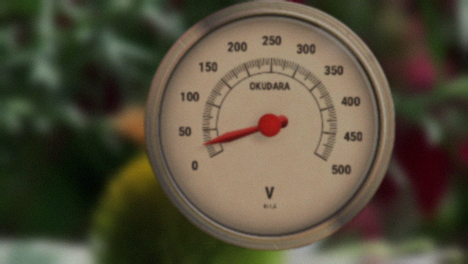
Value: 25,V
